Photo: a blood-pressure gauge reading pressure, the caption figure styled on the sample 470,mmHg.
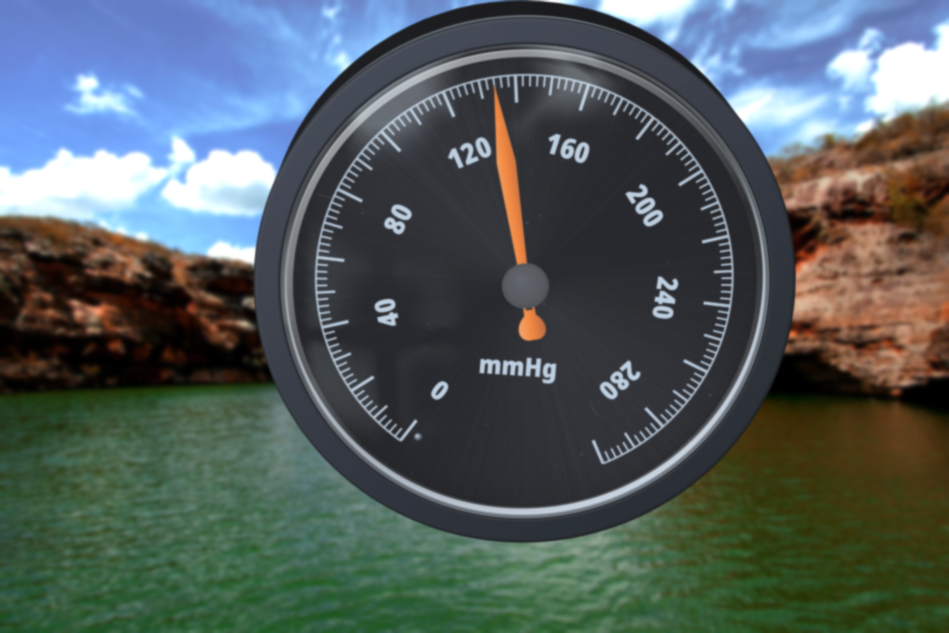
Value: 134,mmHg
